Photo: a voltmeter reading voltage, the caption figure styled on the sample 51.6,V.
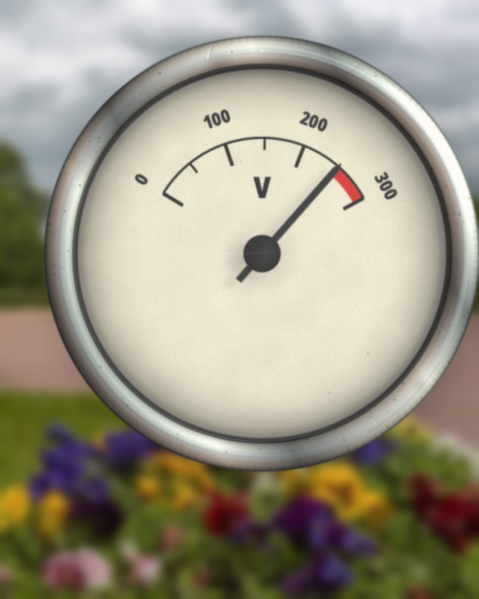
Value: 250,V
